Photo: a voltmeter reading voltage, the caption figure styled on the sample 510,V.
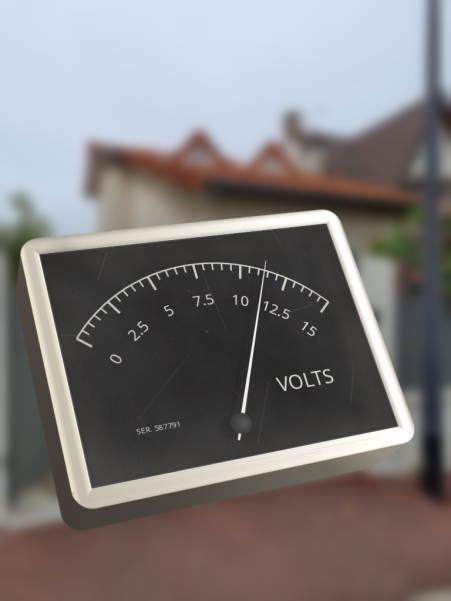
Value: 11.25,V
